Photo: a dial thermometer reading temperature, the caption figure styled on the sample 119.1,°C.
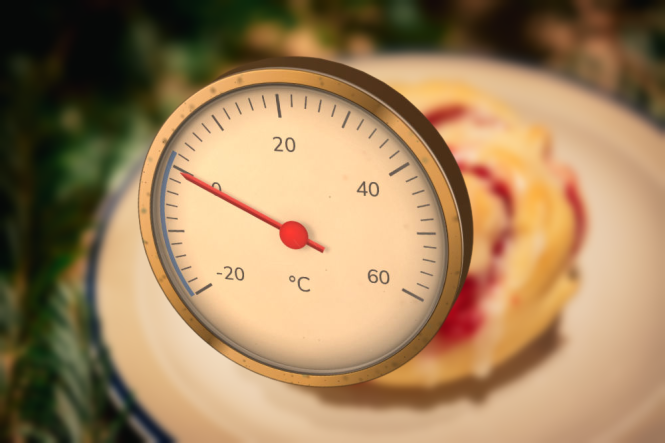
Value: 0,°C
